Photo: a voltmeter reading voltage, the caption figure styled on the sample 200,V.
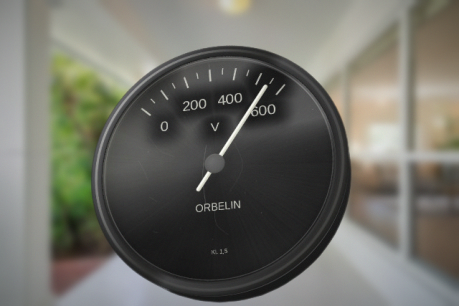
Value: 550,V
